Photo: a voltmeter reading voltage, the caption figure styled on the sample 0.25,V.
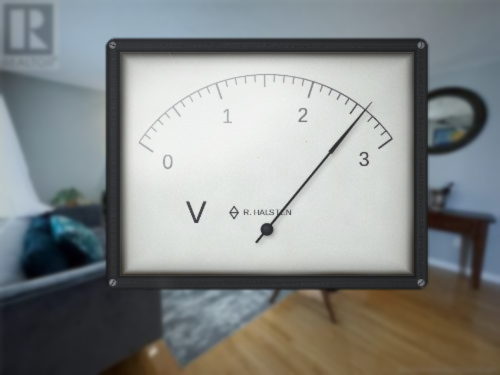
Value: 2.6,V
